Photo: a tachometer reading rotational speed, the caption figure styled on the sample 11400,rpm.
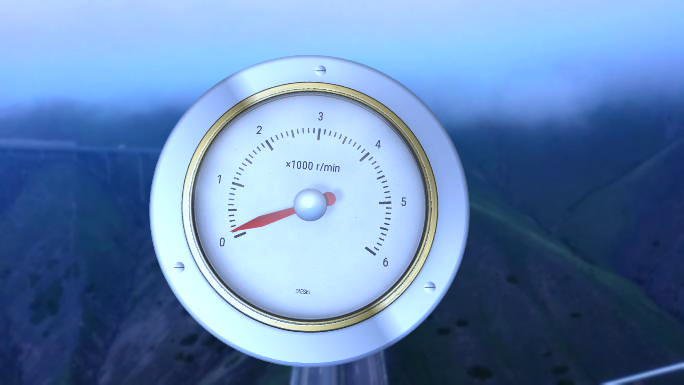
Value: 100,rpm
